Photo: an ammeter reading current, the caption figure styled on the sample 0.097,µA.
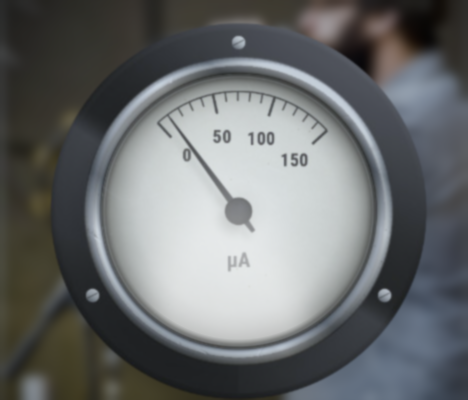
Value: 10,µA
